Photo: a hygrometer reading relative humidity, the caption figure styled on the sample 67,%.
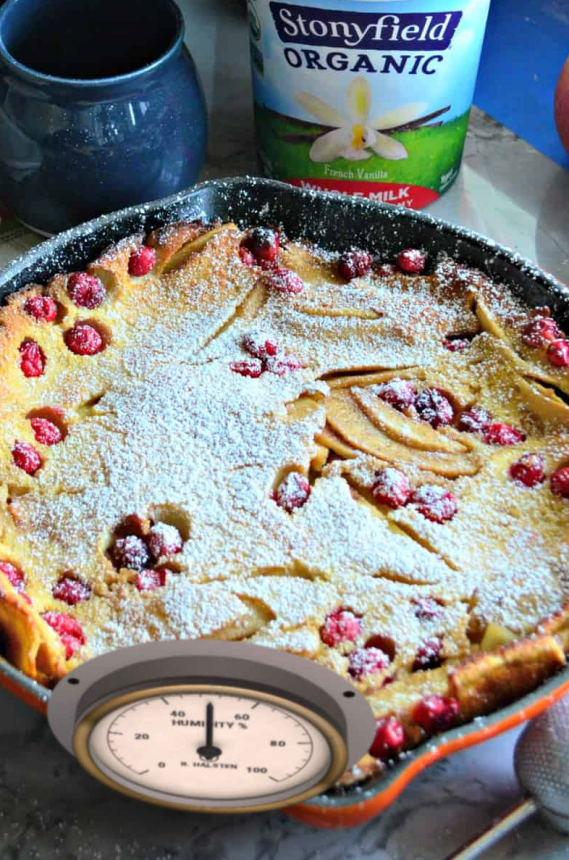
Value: 50,%
